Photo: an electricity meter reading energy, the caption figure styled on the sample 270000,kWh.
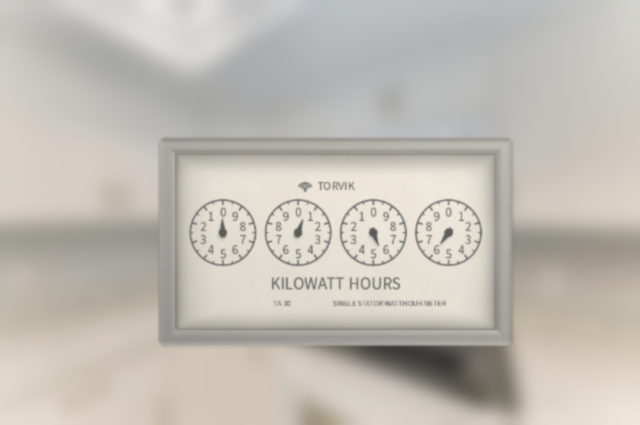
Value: 56,kWh
